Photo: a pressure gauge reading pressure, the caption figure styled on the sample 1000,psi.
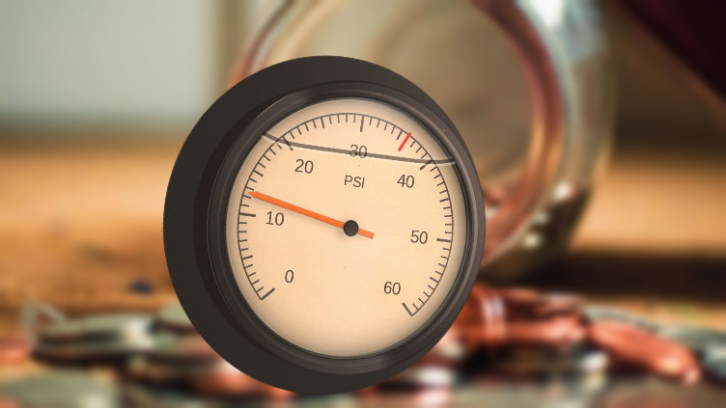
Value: 12.5,psi
